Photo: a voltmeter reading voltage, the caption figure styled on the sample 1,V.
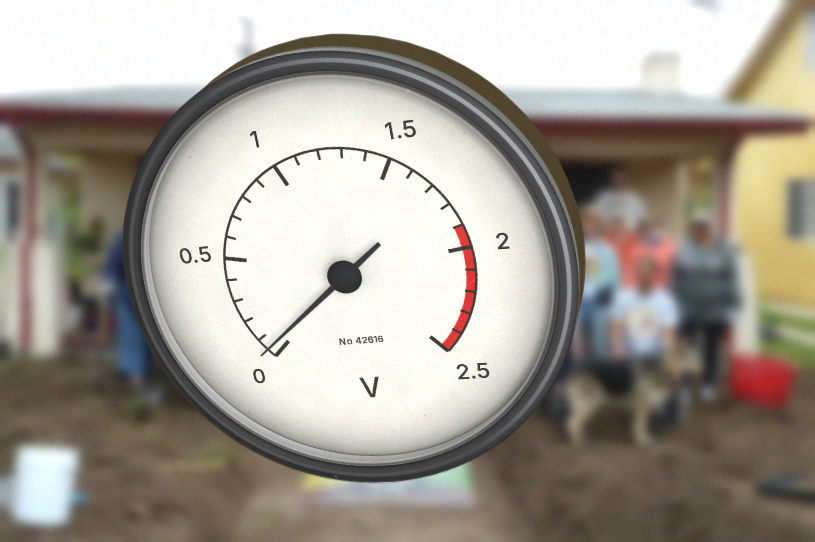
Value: 0.05,V
